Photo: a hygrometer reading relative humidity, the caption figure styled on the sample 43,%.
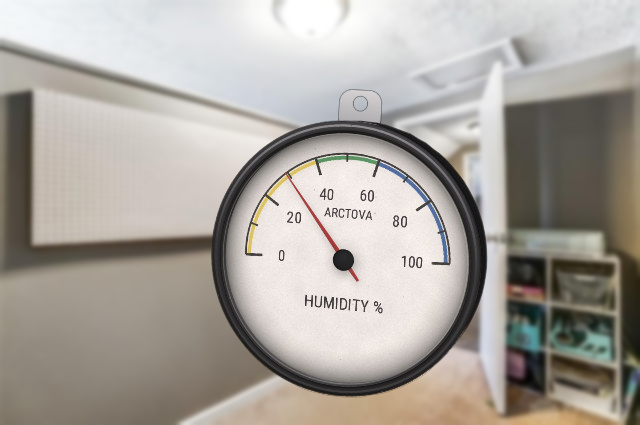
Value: 30,%
